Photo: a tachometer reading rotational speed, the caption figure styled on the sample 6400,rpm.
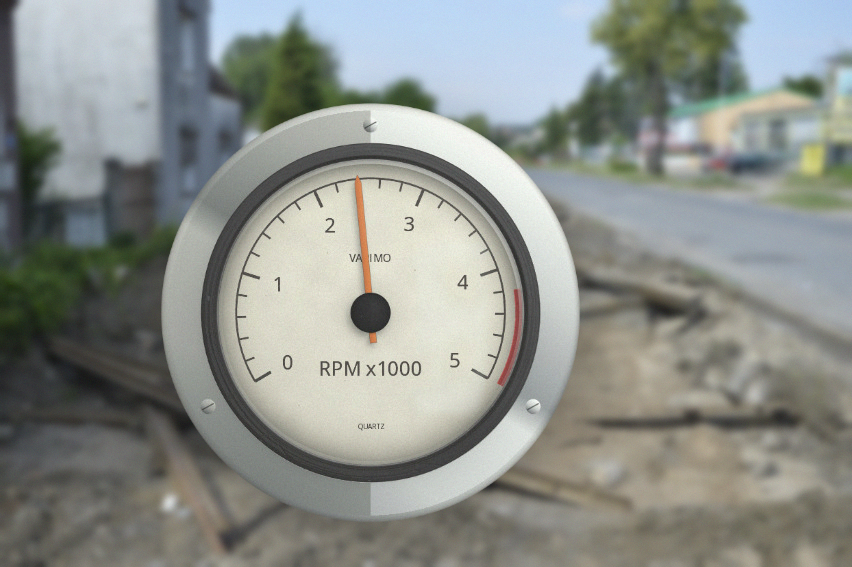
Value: 2400,rpm
